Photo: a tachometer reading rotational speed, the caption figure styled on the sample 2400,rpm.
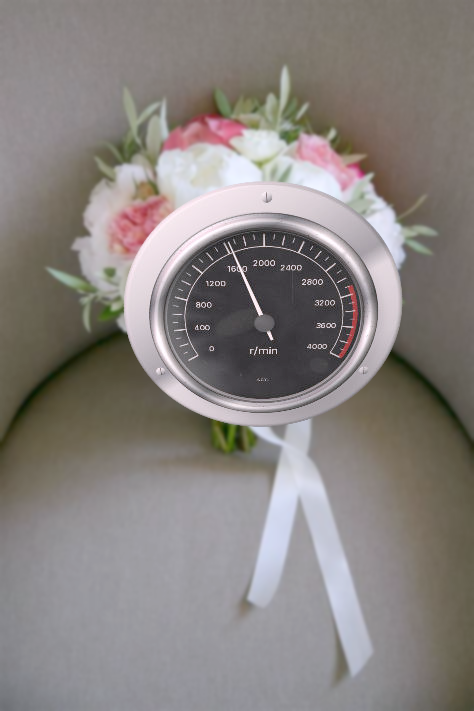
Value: 1650,rpm
